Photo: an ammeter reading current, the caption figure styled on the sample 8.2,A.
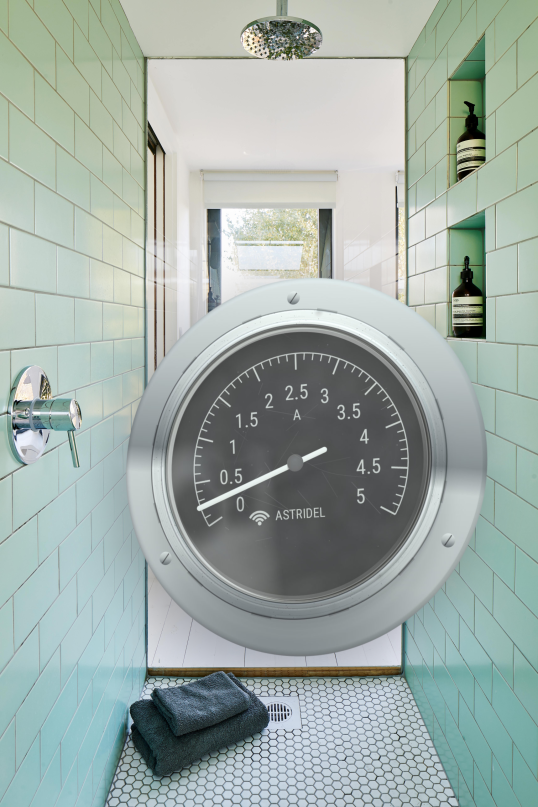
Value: 0.2,A
